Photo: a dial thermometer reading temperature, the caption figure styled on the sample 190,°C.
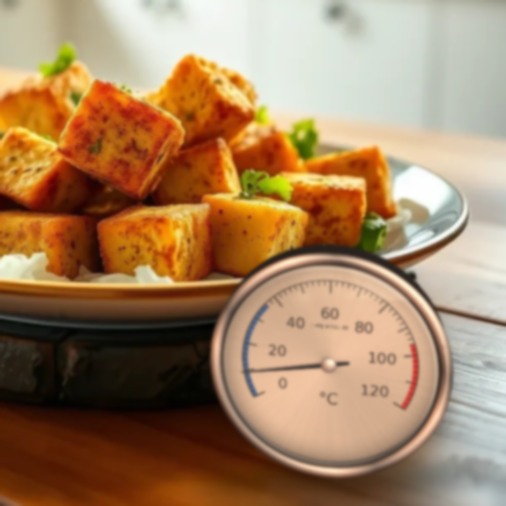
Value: 10,°C
